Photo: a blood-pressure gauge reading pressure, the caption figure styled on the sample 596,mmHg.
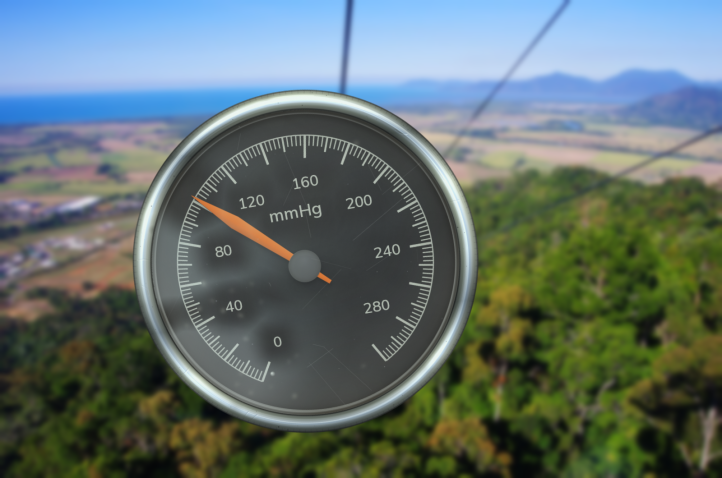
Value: 102,mmHg
